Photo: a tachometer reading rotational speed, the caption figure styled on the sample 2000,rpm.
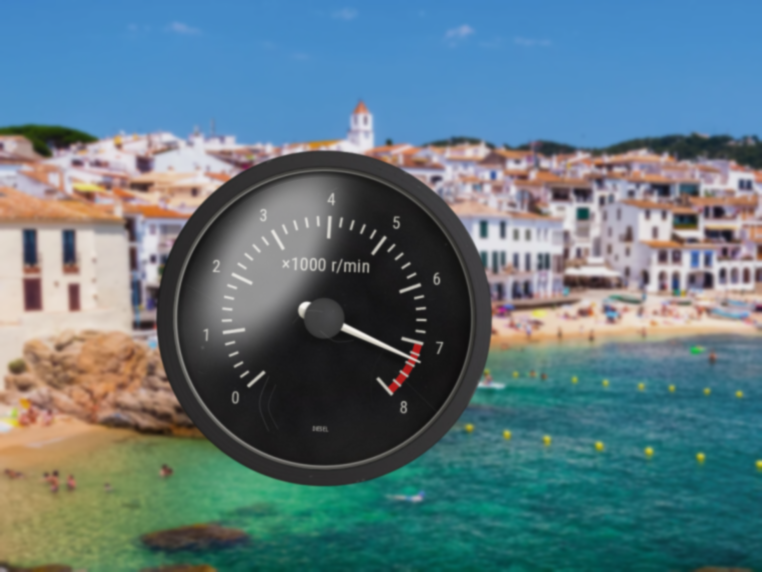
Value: 7300,rpm
